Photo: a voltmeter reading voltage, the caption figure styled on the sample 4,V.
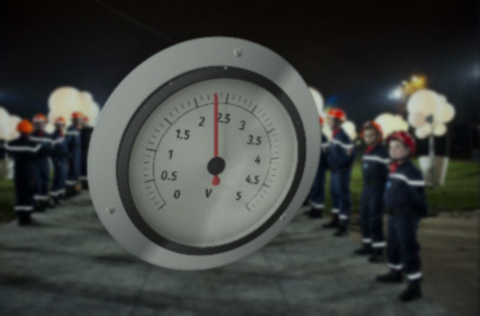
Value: 2.3,V
